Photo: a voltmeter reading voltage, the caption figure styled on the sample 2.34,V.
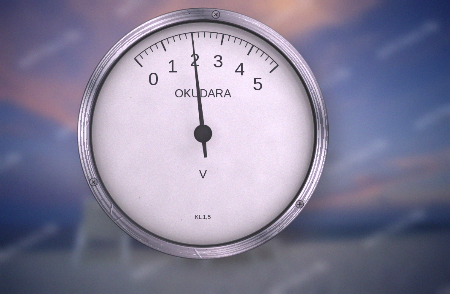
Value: 2,V
